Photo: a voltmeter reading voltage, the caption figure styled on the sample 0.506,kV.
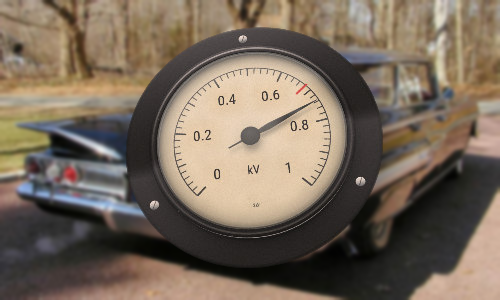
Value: 0.74,kV
